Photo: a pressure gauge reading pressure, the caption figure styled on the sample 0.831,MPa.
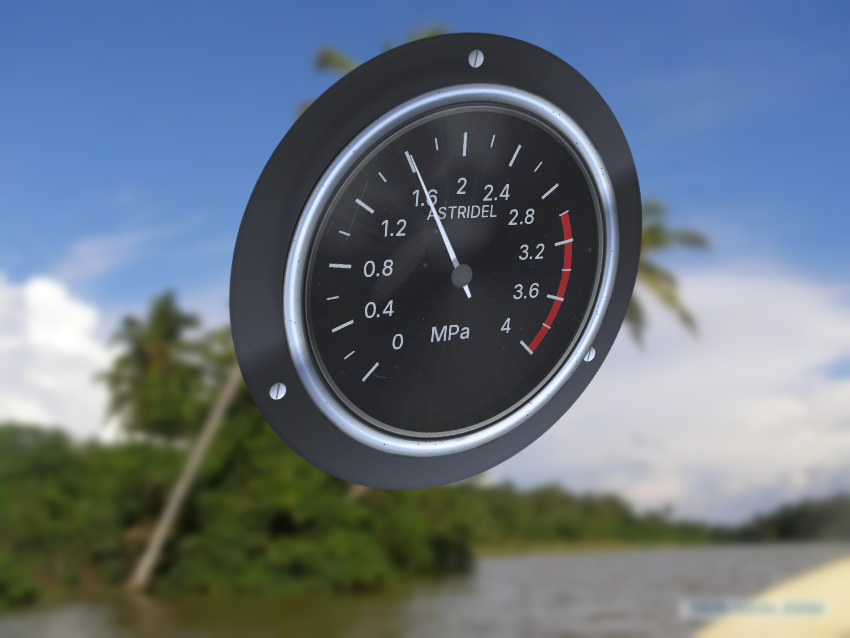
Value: 1.6,MPa
